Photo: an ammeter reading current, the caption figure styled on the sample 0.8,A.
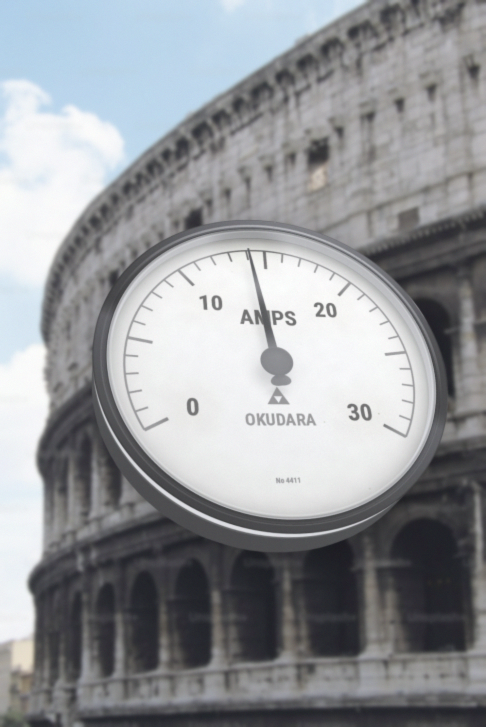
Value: 14,A
